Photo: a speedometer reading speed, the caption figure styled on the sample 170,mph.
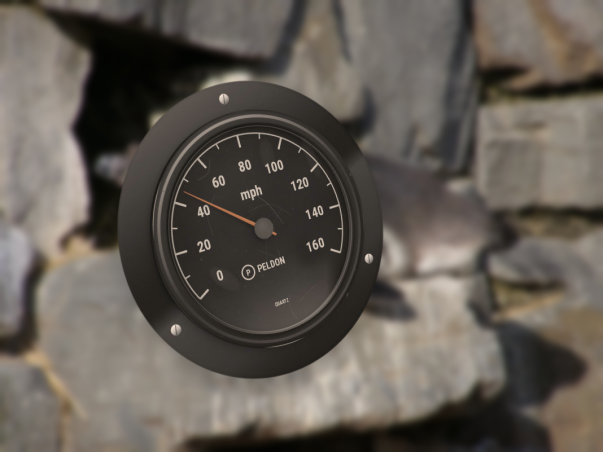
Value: 45,mph
